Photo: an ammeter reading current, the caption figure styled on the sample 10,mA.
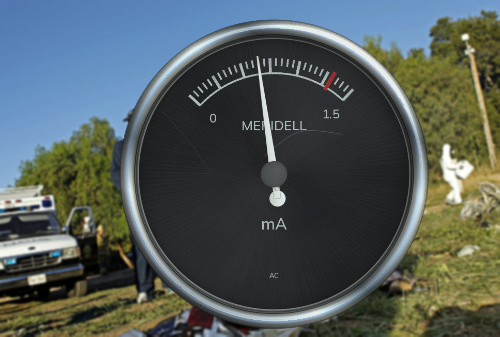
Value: 0.65,mA
